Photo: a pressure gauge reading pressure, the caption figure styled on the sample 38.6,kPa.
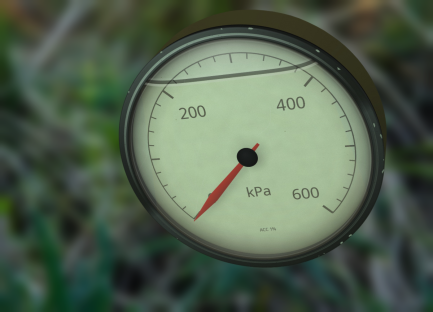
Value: 0,kPa
